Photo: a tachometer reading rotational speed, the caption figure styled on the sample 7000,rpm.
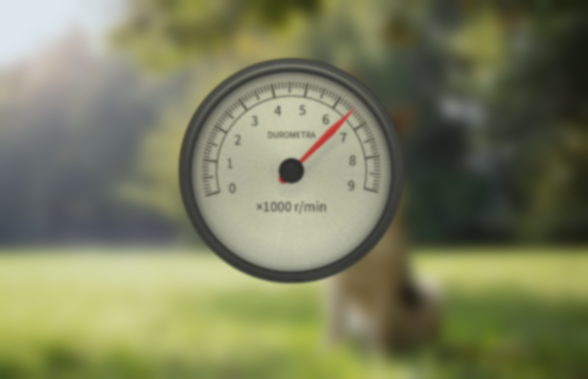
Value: 6500,rpm
